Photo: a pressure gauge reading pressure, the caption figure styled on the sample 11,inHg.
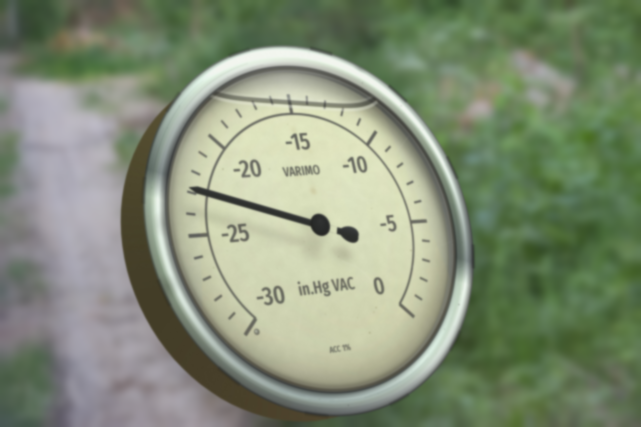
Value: -23,inHg
